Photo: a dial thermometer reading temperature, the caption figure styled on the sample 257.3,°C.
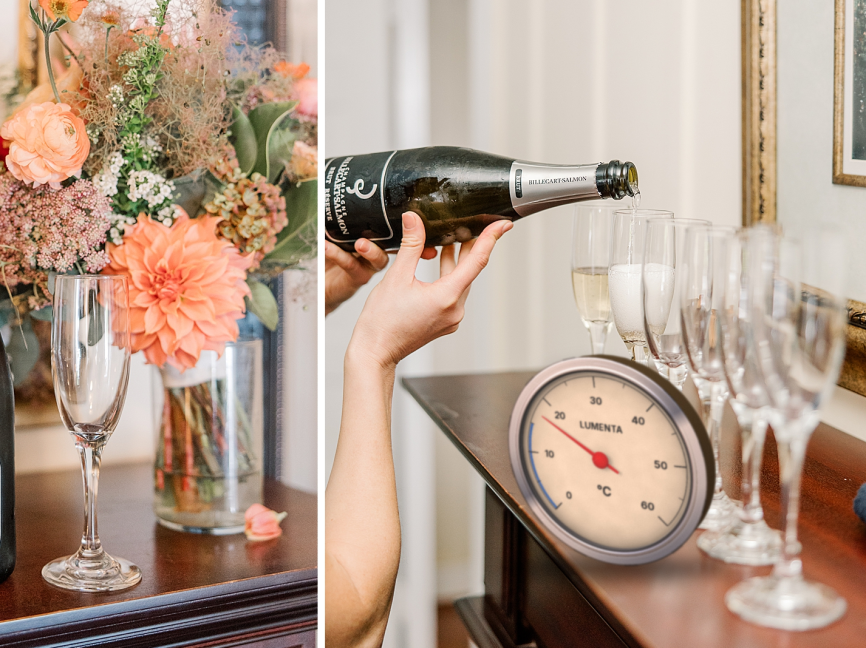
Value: 17.5,°C
